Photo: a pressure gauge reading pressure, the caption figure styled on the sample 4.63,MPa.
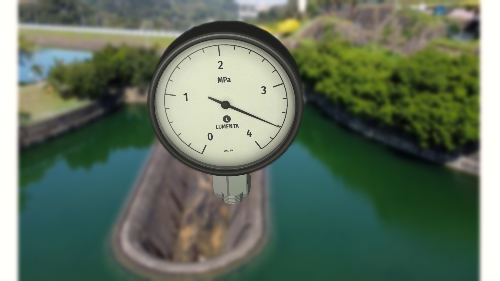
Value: 3.6,MPa
